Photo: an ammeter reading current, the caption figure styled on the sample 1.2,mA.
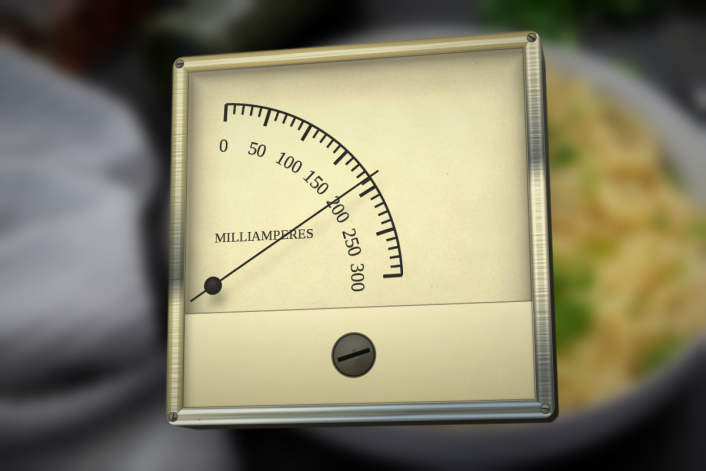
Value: 190,mA
